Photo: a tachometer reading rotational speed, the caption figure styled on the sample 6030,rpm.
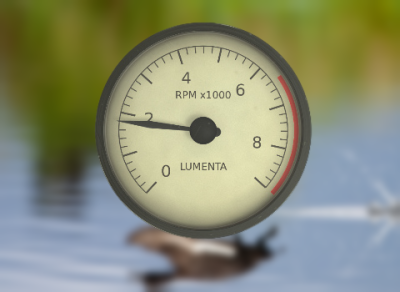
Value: 1800,rpm
